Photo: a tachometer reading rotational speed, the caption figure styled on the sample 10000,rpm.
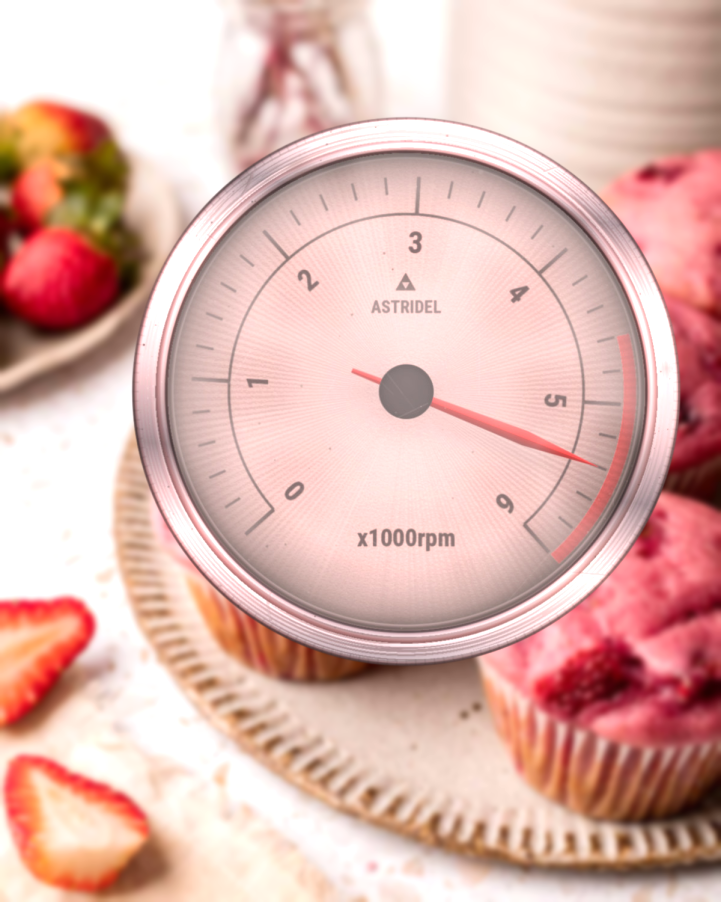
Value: 5400,rpm
